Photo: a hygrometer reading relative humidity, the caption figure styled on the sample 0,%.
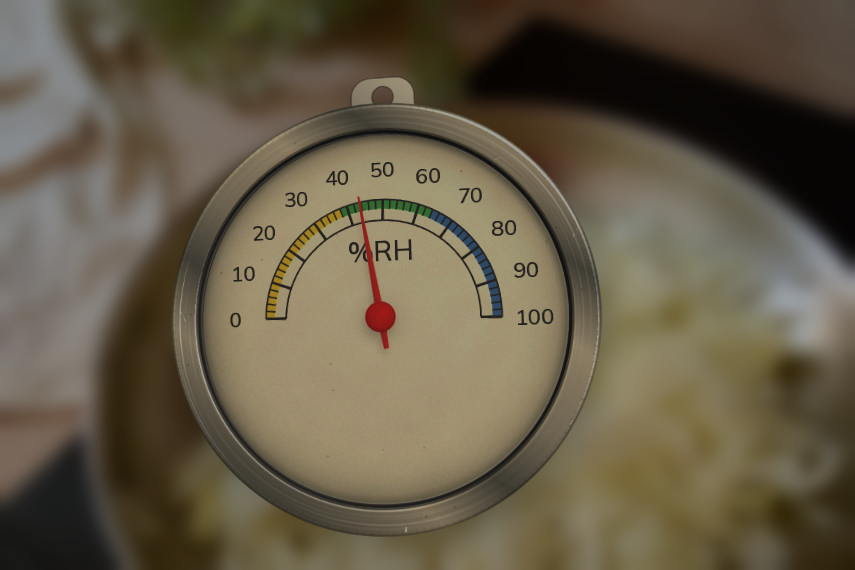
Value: 44,%
